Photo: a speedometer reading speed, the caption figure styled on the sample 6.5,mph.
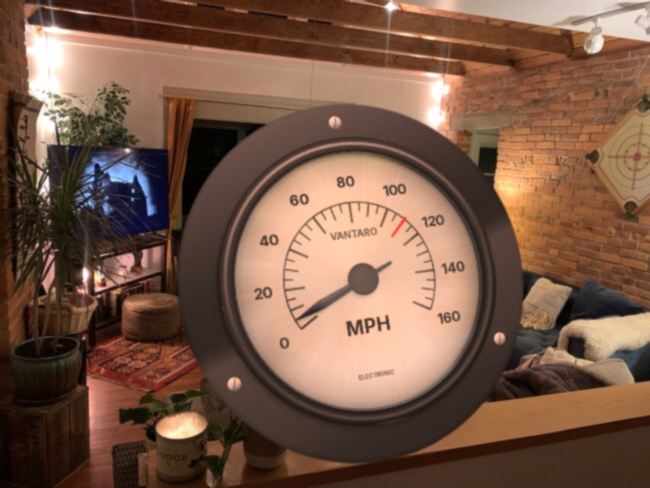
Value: 5,mph
